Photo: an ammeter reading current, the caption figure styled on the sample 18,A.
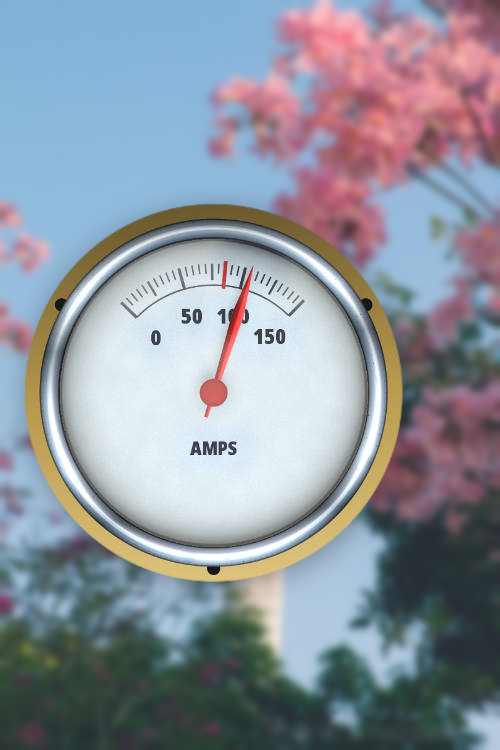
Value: 105,A
